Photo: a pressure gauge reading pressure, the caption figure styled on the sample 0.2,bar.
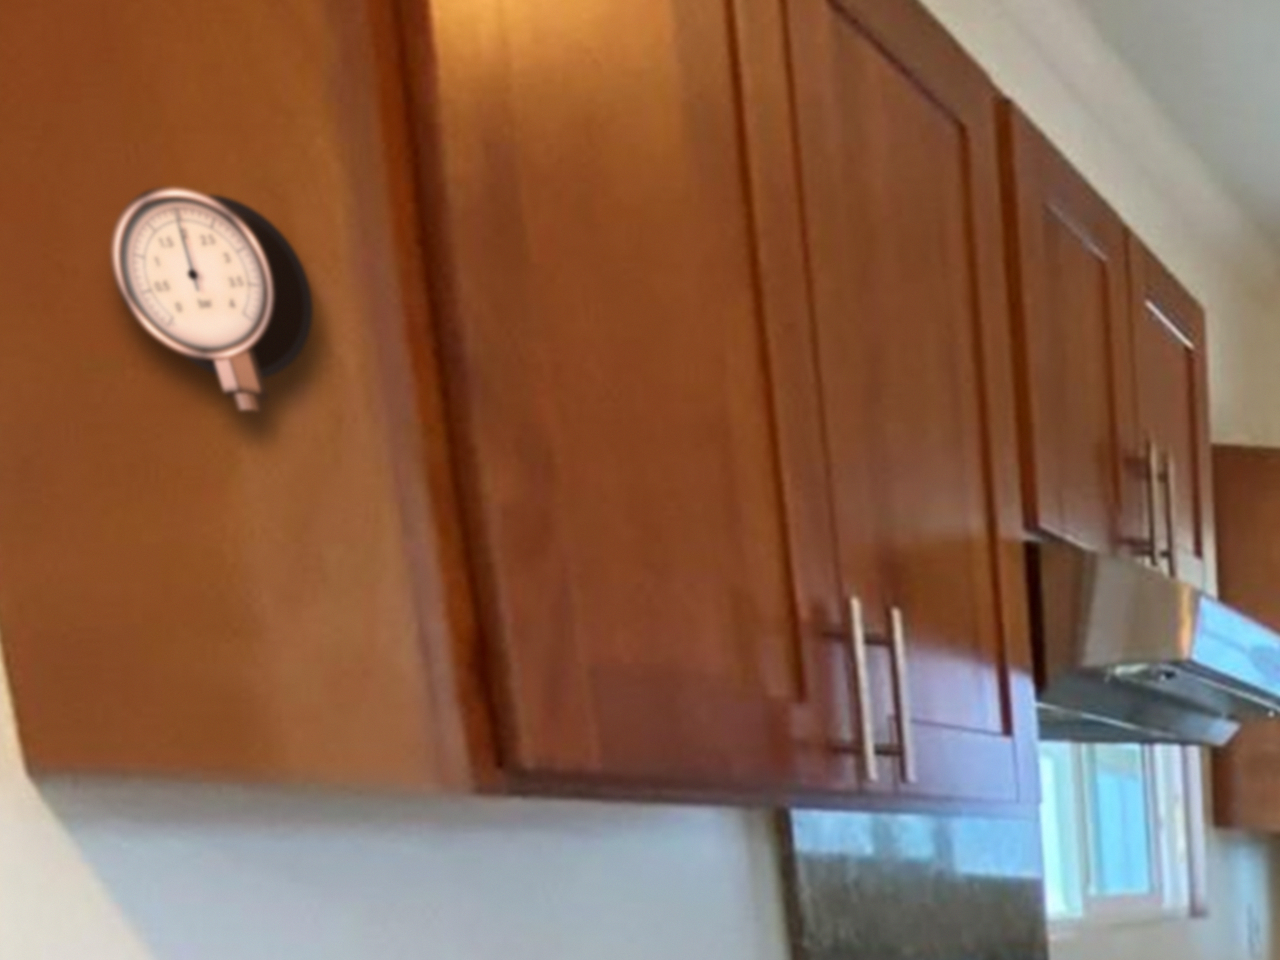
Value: 2,bar
